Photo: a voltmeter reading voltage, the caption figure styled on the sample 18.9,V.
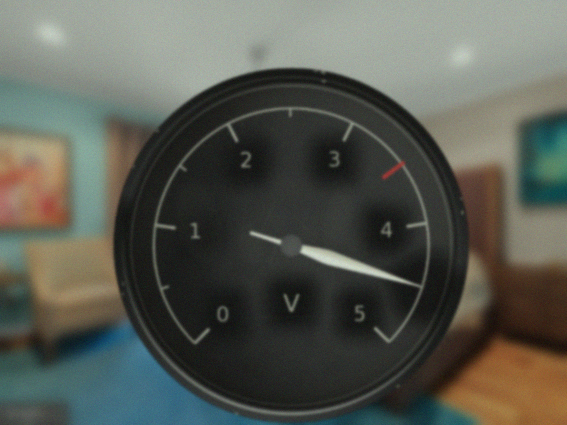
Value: 4.5,V
